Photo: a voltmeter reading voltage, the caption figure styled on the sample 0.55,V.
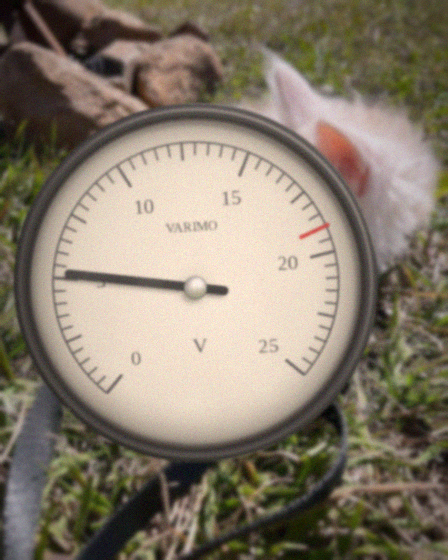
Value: 5.25,V
